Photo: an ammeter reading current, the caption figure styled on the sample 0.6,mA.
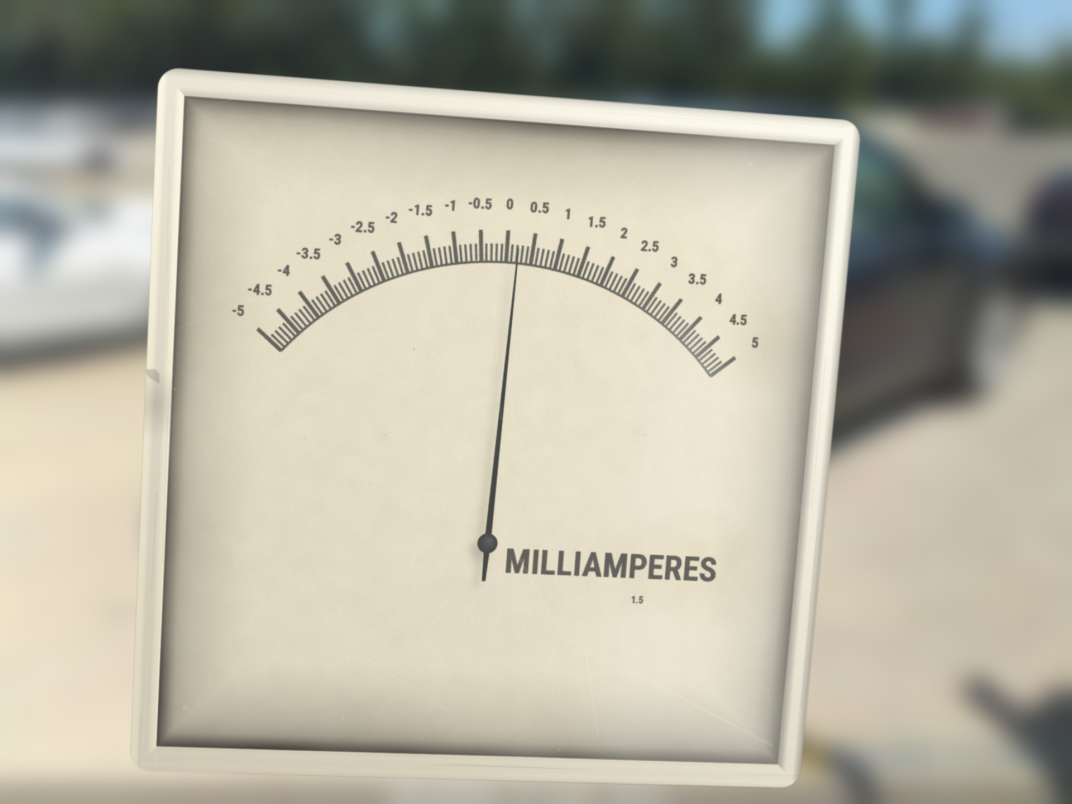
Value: 0.2,mA
